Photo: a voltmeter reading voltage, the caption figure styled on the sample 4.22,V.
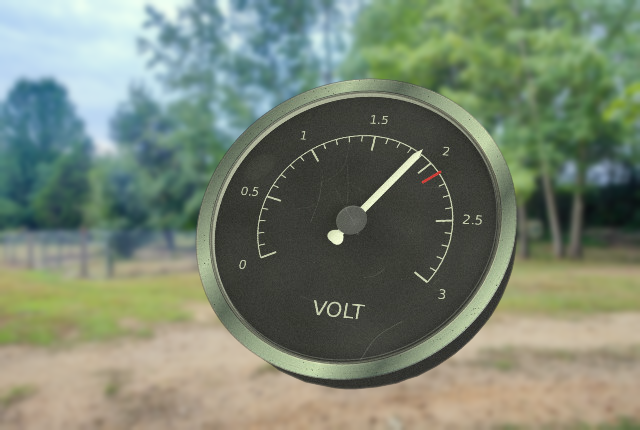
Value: 1.9,V
